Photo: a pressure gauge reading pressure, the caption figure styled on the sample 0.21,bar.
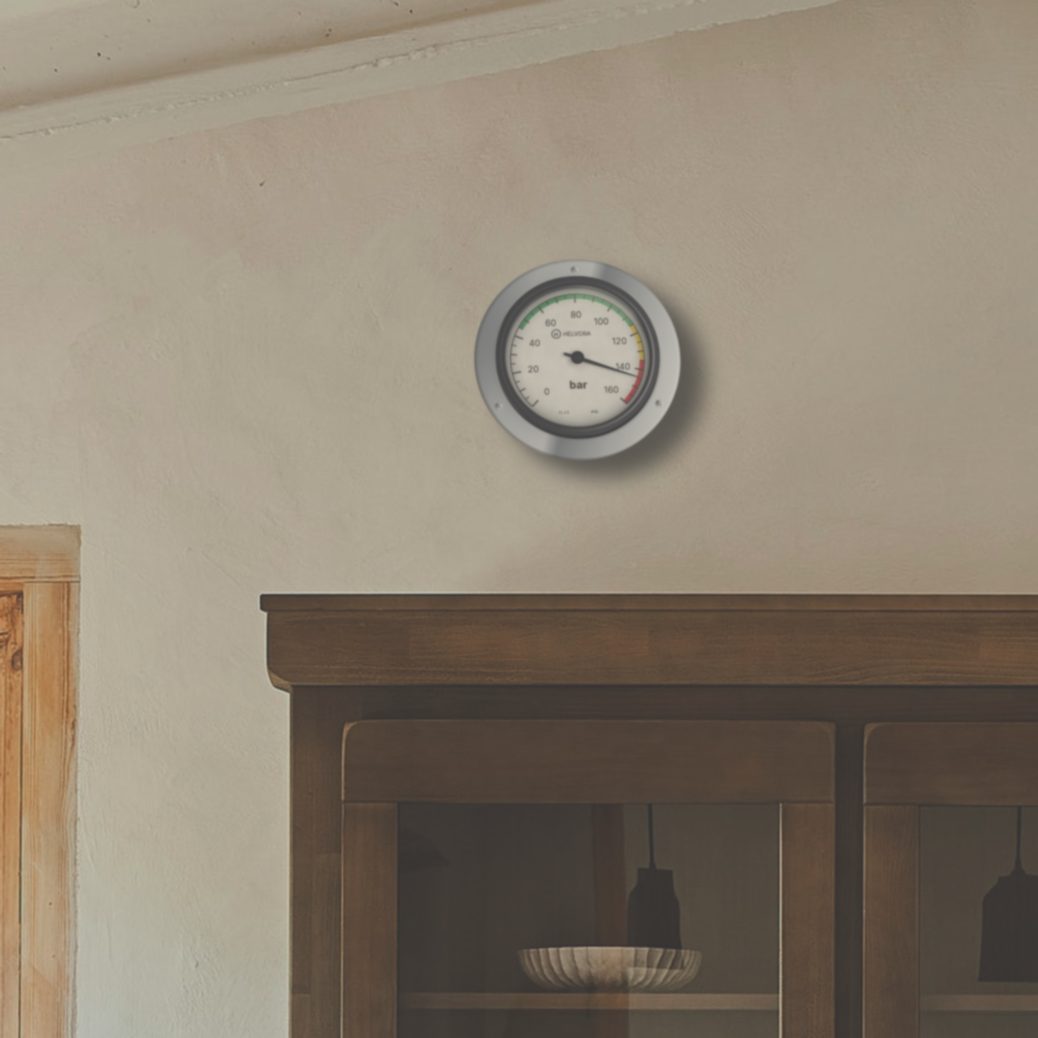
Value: 145,bar
